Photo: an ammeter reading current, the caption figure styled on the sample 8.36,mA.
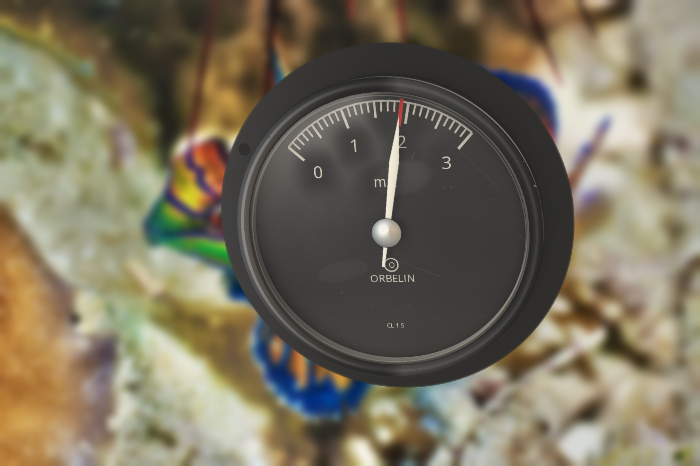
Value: 1.9,mA
